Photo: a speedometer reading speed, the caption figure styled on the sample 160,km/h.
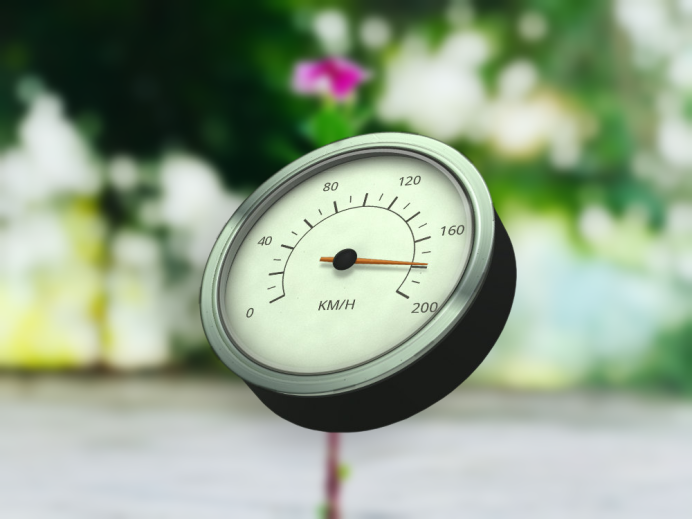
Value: 180,km/h
